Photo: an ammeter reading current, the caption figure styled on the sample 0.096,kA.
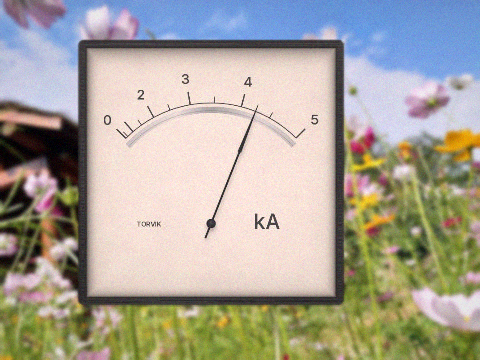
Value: 4.25,kA
